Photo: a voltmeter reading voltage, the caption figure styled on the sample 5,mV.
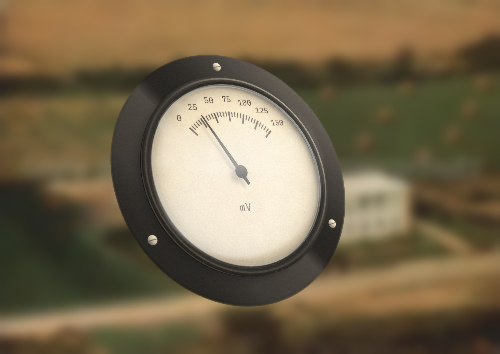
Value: 25,mV
